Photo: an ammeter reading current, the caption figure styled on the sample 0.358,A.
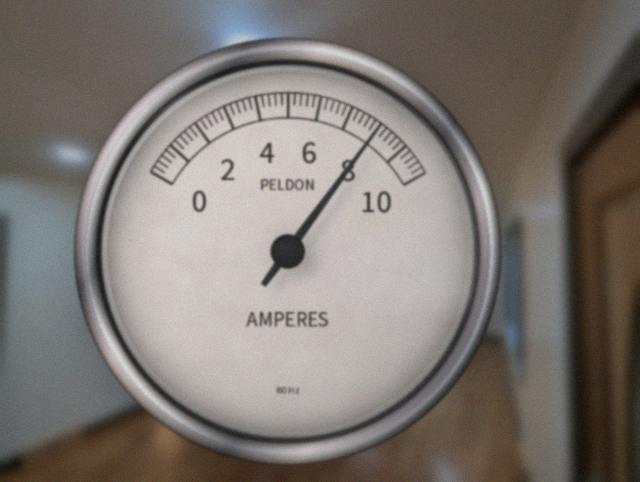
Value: 8,A
